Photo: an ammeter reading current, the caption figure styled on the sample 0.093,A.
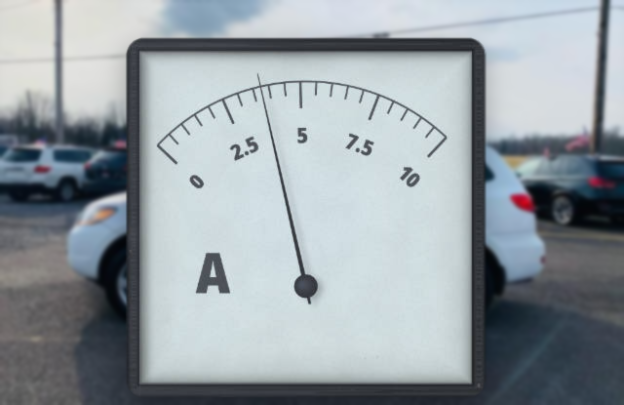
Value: 3.75,A
